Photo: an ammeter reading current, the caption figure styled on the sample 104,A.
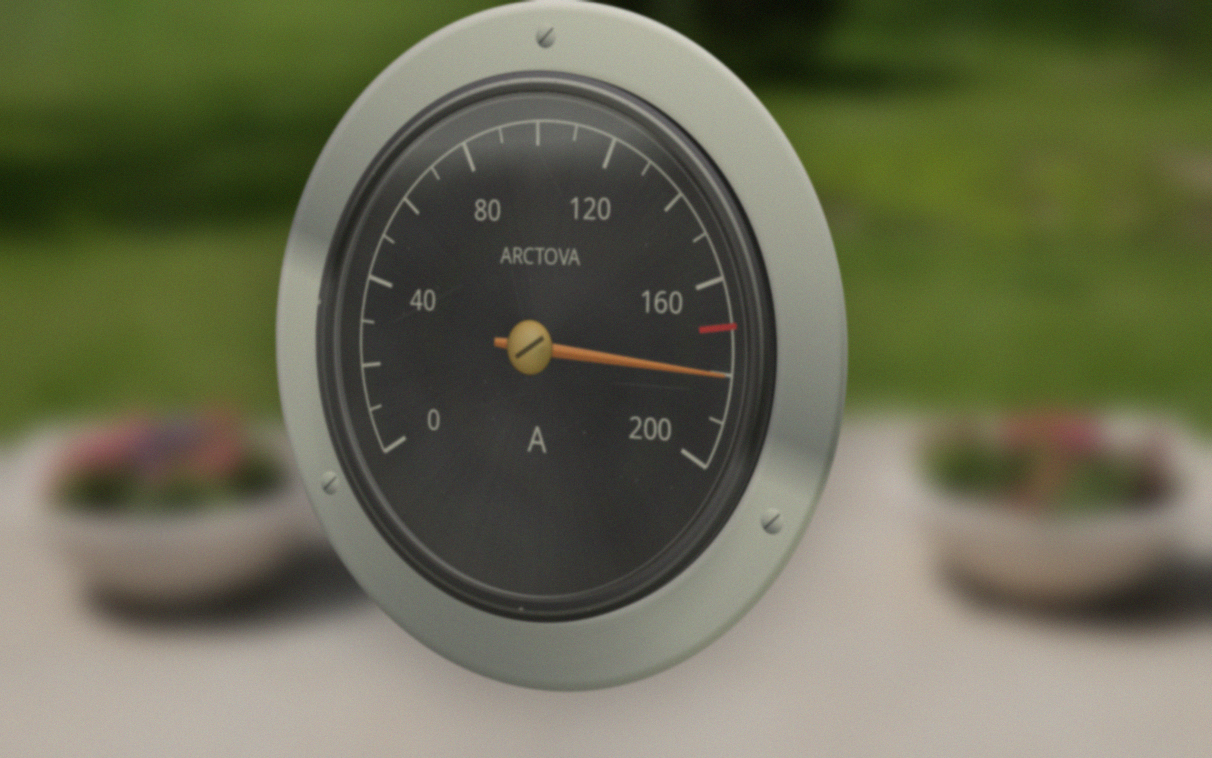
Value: 180,A
